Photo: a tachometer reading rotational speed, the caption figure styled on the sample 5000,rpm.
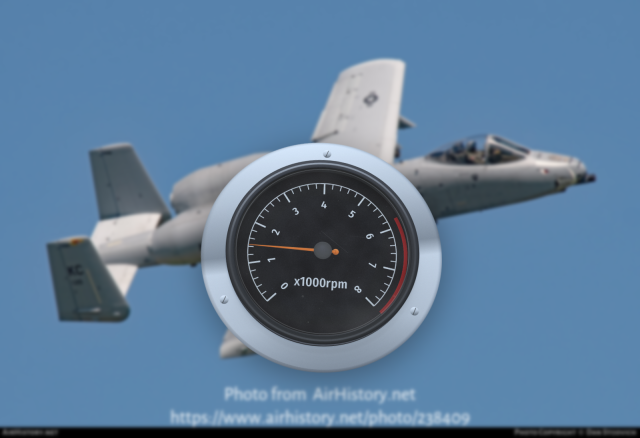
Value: 1400,rpm
